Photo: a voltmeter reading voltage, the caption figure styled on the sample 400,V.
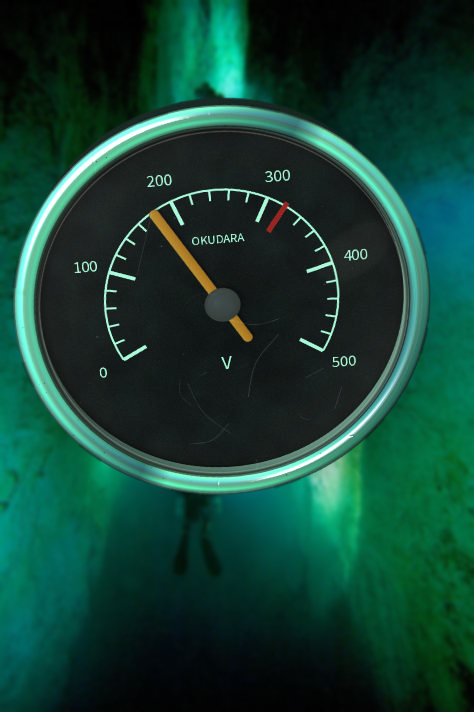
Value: 180,V
